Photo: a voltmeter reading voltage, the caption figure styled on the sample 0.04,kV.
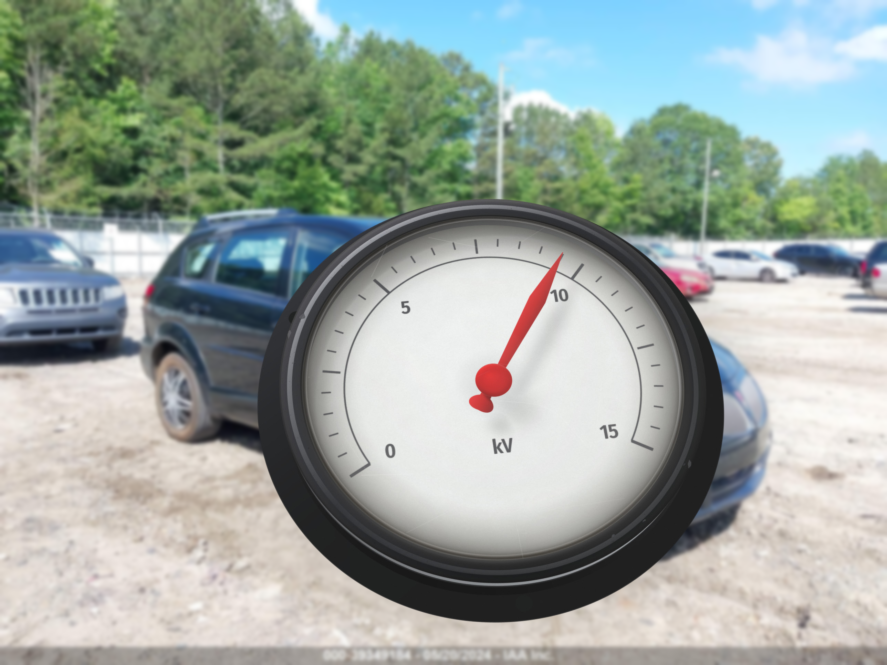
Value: 9.5,kV
